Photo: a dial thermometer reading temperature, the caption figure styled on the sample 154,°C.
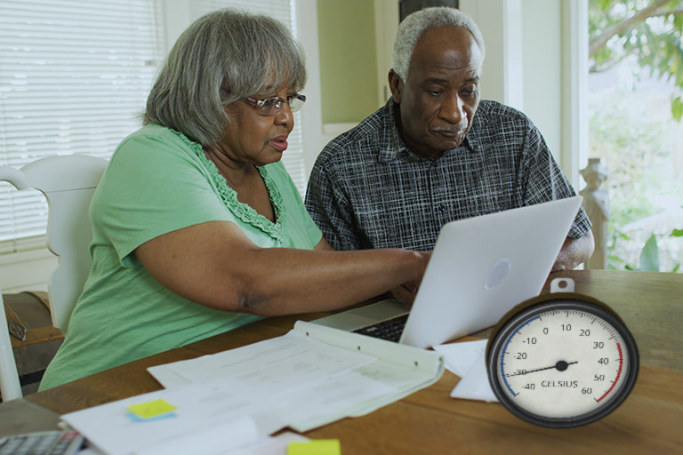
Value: -30,°C
